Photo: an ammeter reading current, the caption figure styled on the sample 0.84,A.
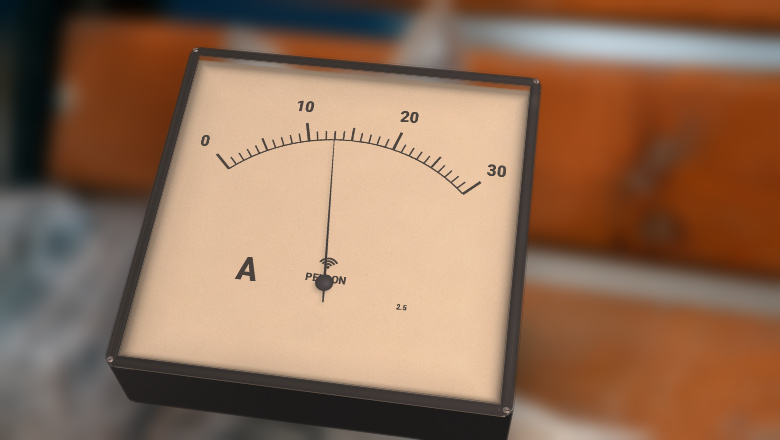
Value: 13,A
